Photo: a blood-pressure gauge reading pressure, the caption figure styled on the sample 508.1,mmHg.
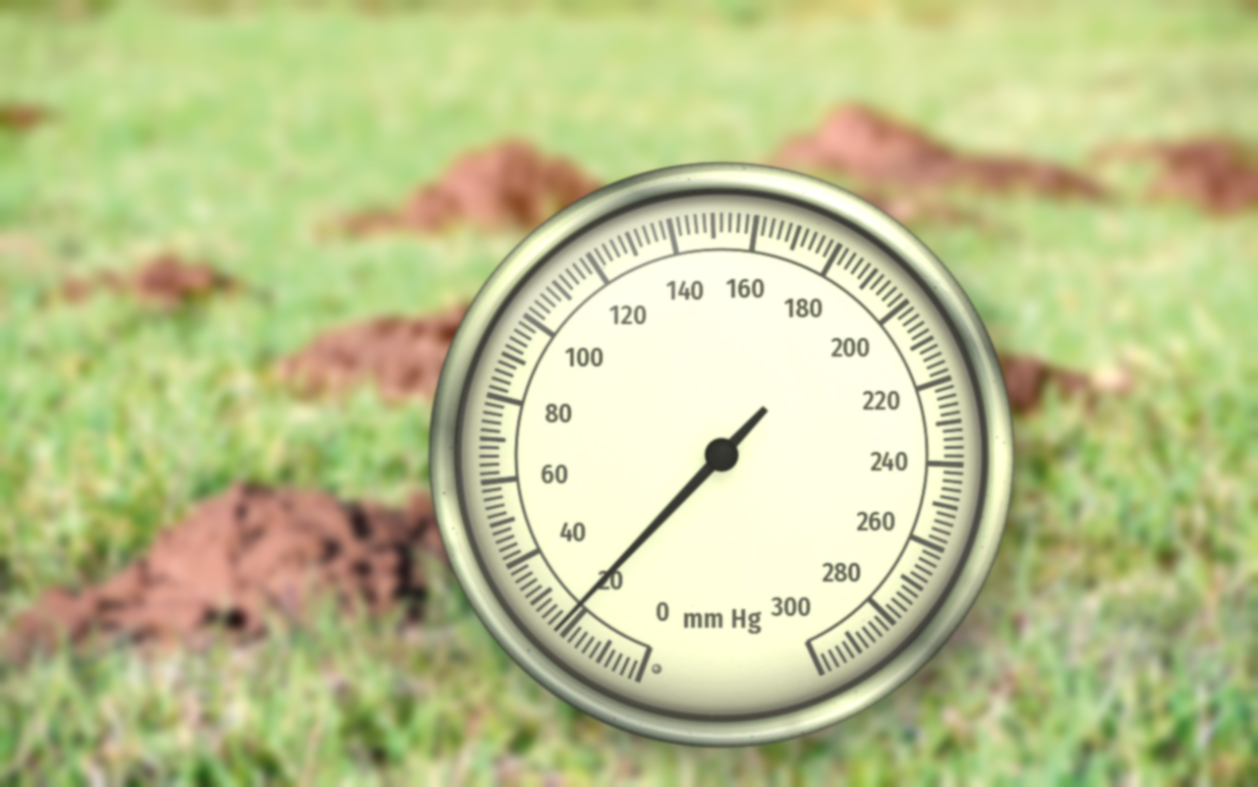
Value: 22,mmHg
